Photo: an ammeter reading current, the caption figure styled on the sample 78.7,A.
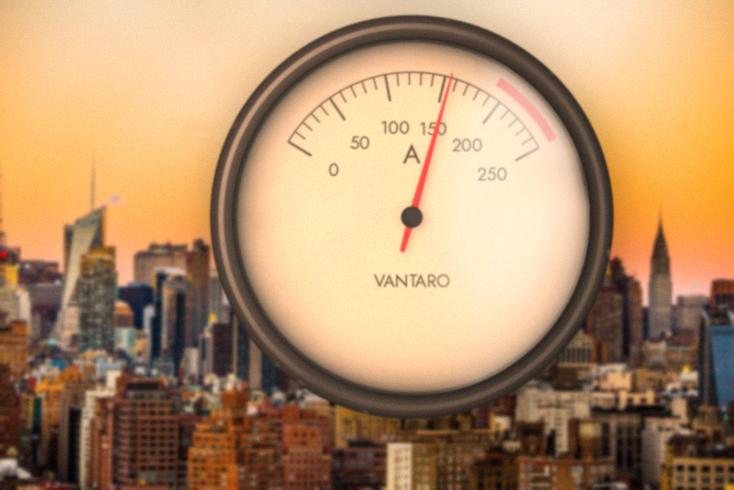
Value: 155,A
